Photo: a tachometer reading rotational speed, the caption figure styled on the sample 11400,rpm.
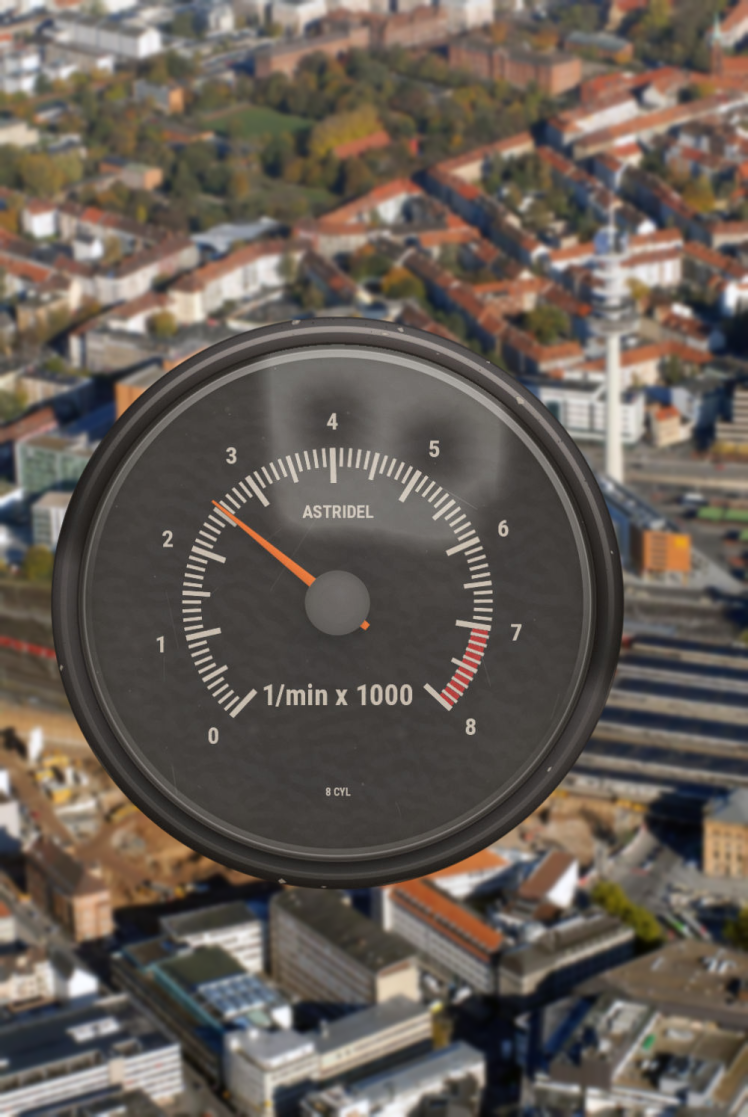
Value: 2550,rpm
